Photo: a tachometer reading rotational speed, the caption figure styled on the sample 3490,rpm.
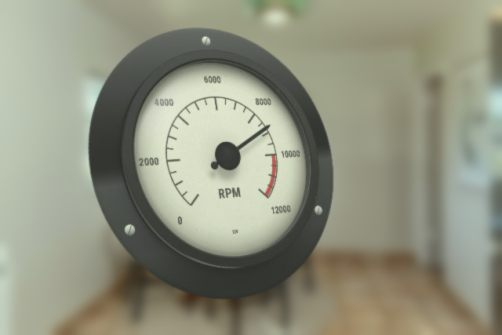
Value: 8750,rpm
